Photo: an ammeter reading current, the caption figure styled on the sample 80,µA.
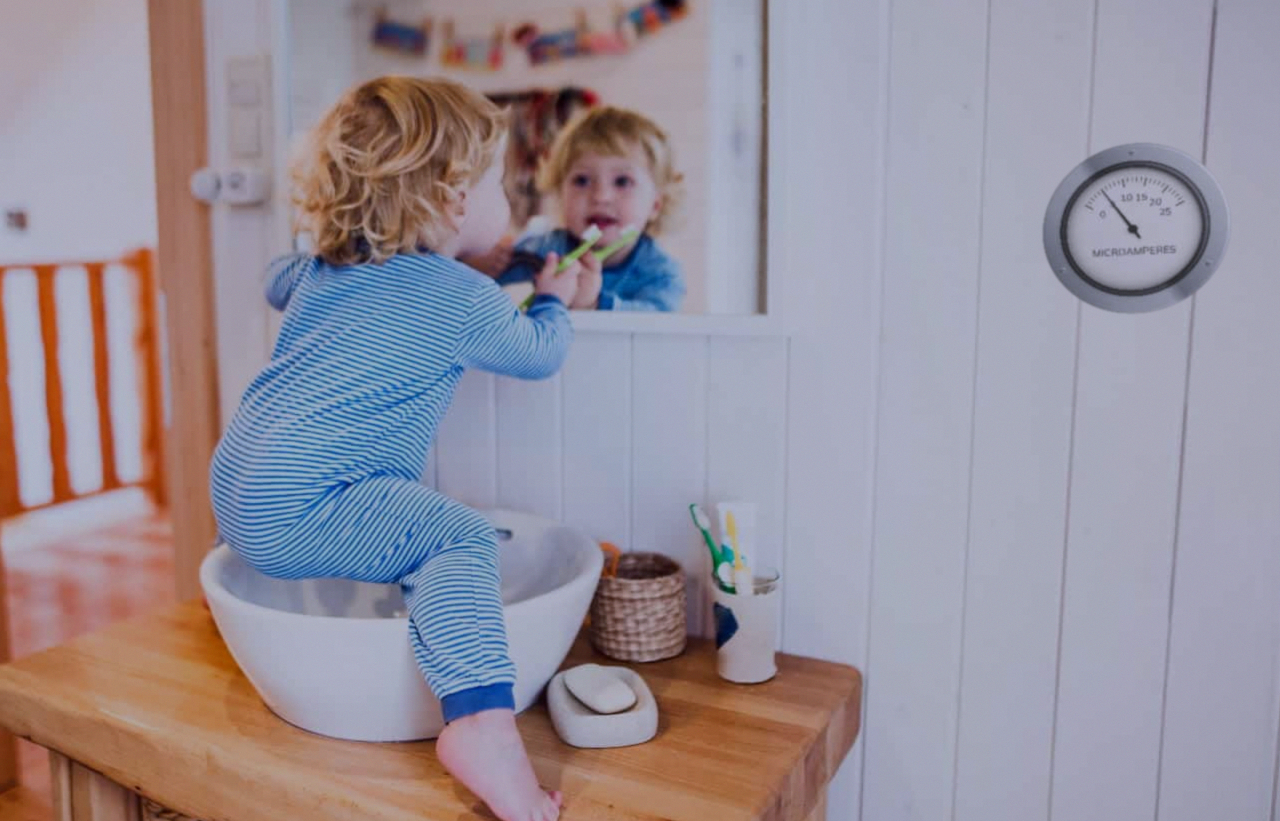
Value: 5,µA
